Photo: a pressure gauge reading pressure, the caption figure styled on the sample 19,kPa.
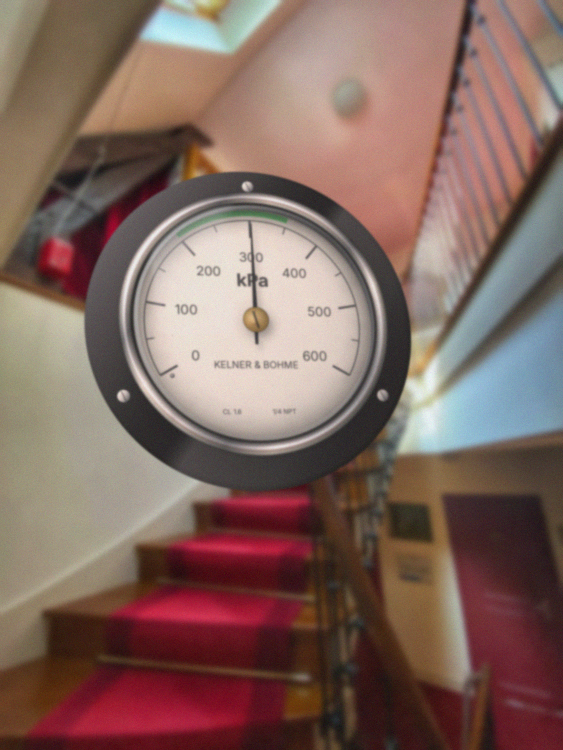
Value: 300,kPa
